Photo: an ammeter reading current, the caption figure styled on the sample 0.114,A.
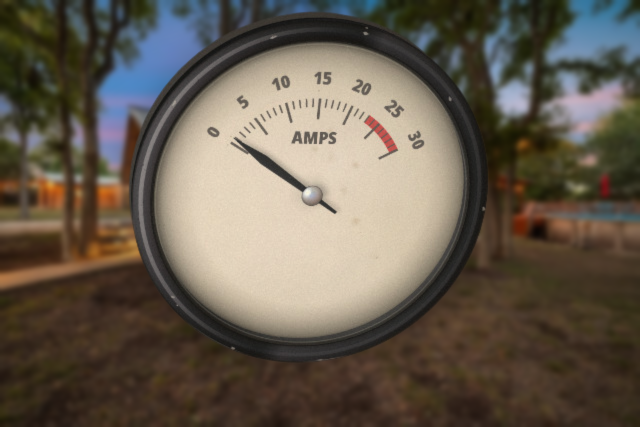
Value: 1,A
